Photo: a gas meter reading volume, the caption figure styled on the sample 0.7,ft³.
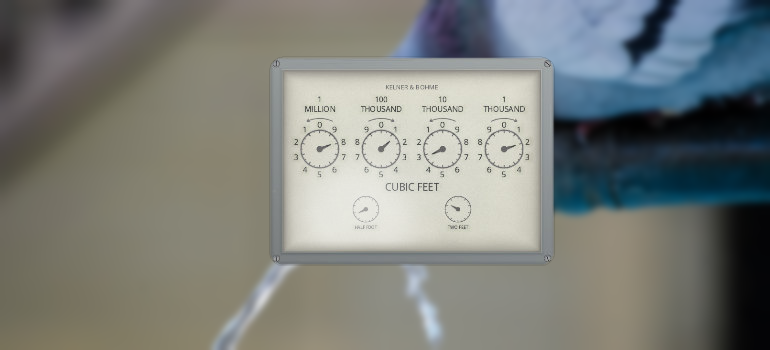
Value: 813200,ft³
